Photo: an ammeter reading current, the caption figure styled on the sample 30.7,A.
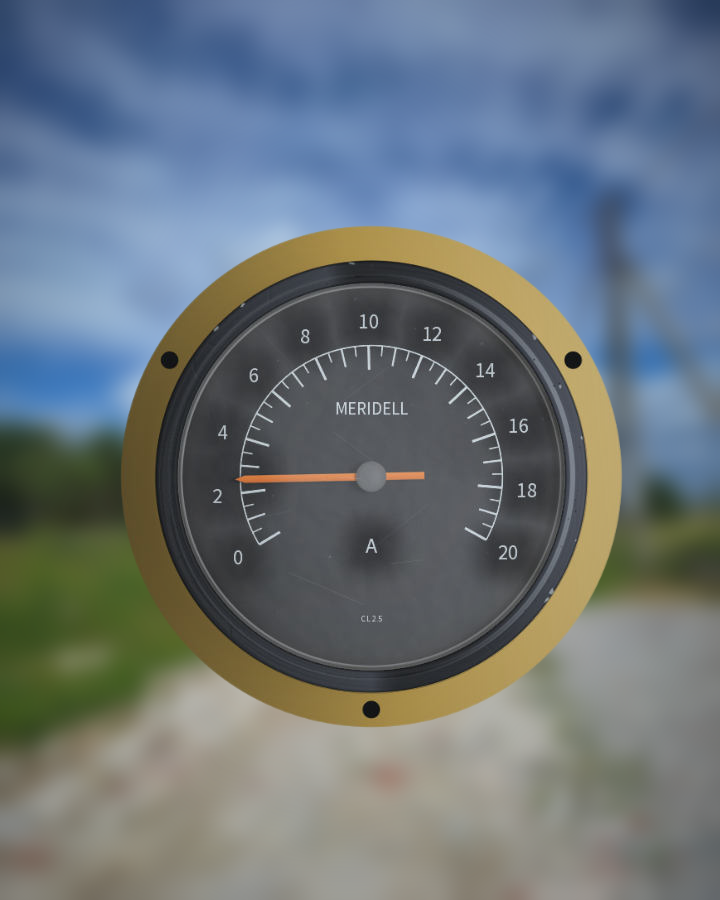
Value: 2.5,A
